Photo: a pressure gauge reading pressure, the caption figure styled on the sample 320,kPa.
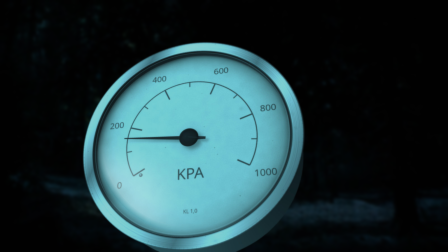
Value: 150,kPa
